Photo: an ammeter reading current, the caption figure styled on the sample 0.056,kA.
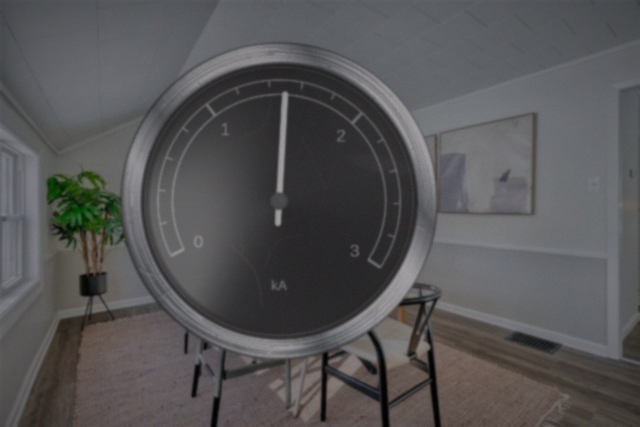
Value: 1.5,kA
